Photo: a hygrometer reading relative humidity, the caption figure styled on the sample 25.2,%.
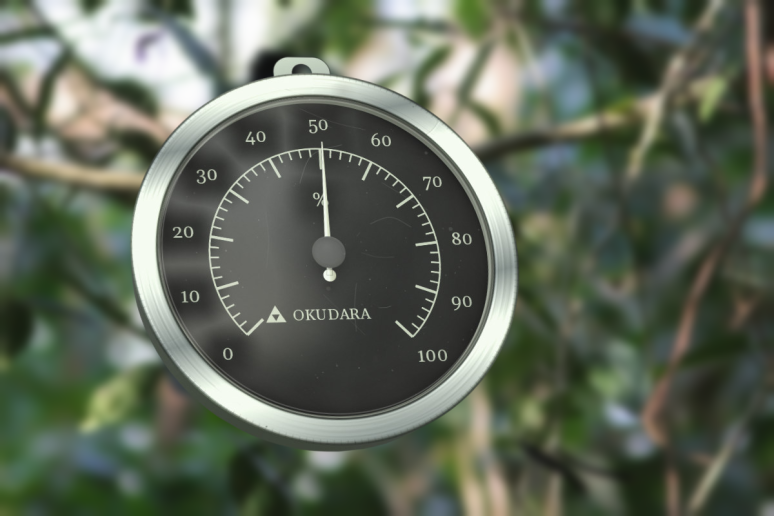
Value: 50,%
